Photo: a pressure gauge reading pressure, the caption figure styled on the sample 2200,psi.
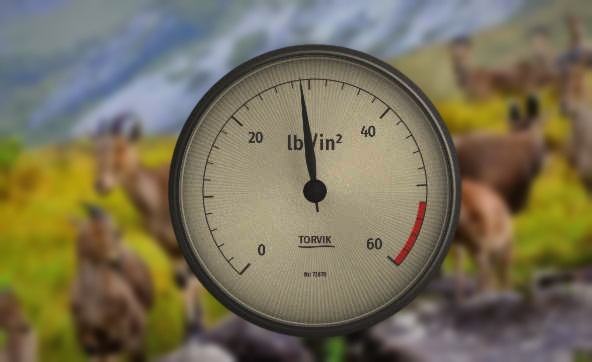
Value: 29,psi
